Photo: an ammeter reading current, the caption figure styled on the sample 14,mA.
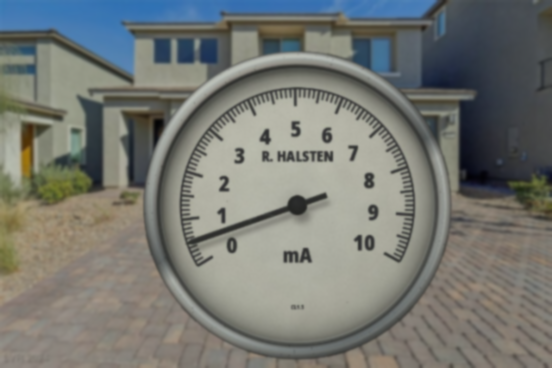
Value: 0.5,mA
